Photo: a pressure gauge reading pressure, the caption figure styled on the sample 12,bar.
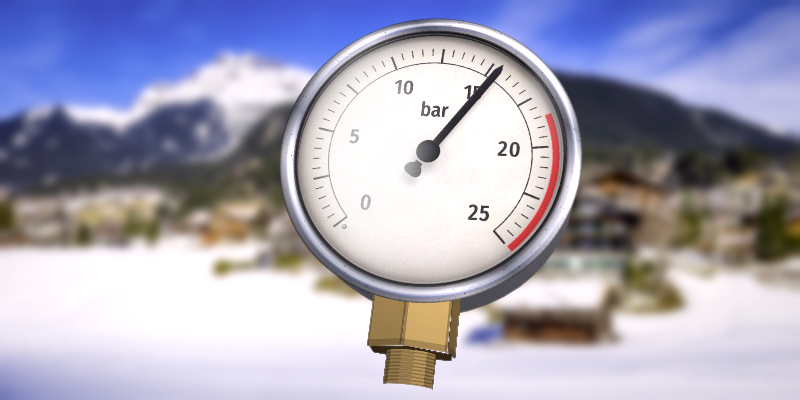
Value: 15.5,bar
